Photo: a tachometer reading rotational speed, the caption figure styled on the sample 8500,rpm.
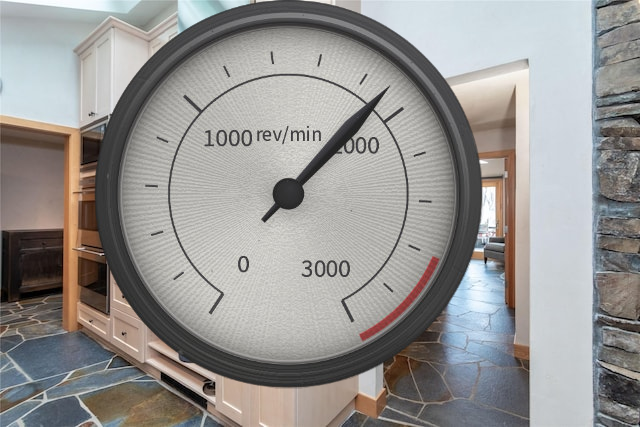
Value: 1900,rpm
